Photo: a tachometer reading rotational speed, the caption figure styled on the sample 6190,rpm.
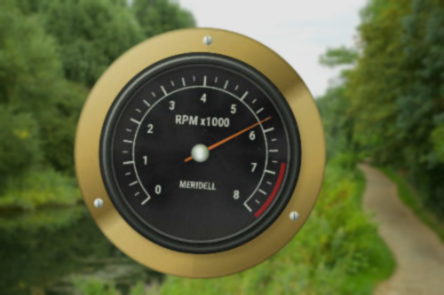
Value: 5750,rpm
